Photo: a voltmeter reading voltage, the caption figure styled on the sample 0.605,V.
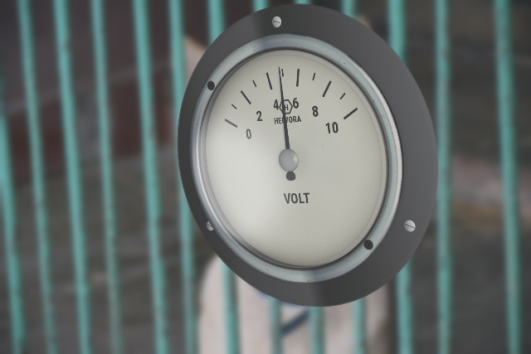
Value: 5,V
